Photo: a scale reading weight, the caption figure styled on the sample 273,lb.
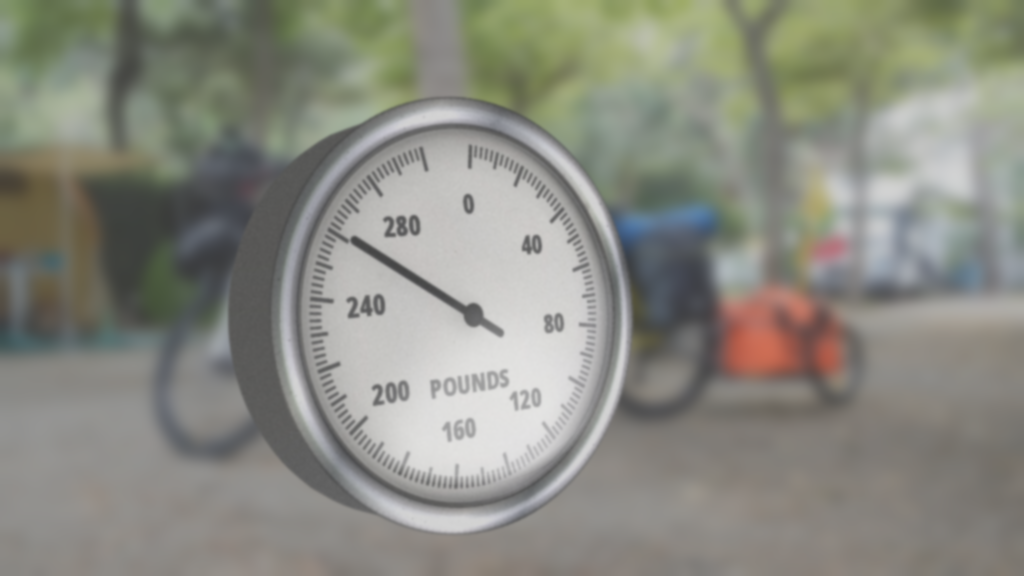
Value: 260,lb
